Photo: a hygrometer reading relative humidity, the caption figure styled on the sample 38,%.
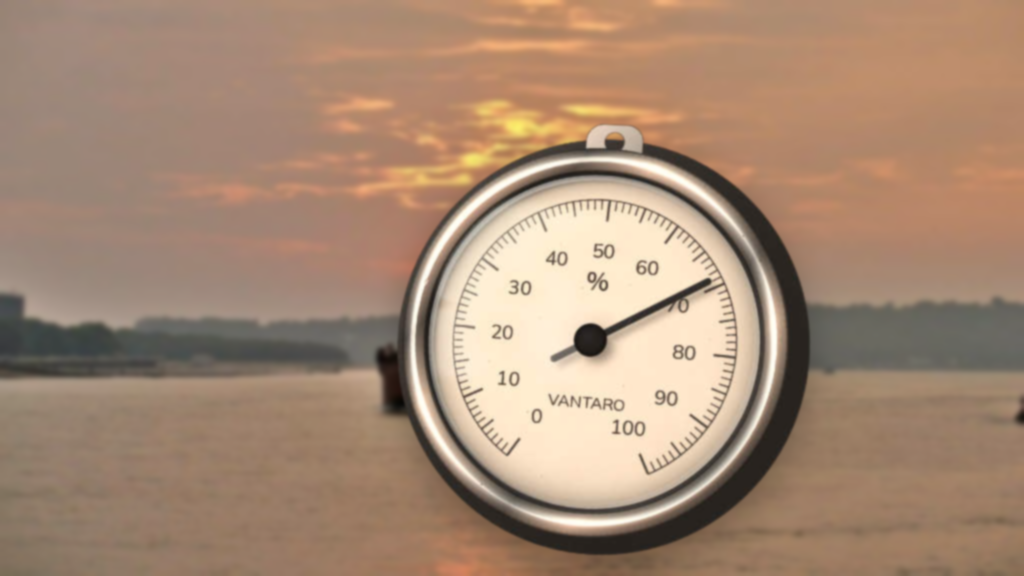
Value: 69,%
